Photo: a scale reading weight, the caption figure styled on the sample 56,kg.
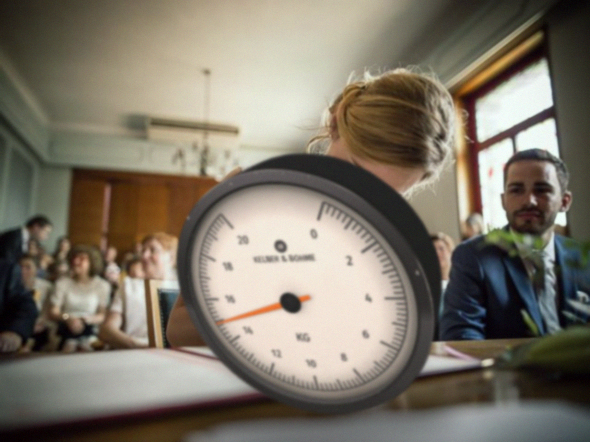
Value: 15,kg
